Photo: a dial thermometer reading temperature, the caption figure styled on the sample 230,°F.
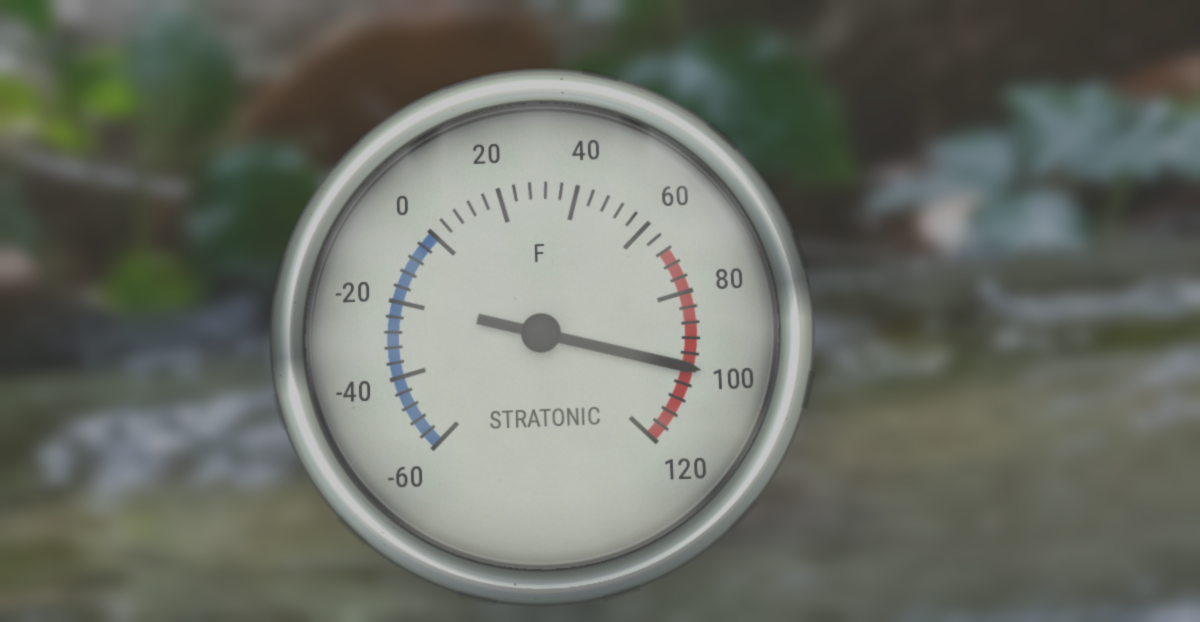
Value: 100,°F
